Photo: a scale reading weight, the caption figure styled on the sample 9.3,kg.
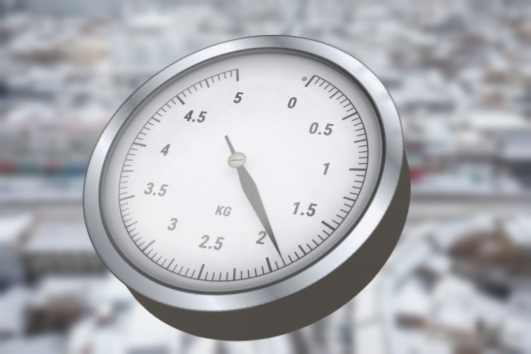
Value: 1.9,kg
